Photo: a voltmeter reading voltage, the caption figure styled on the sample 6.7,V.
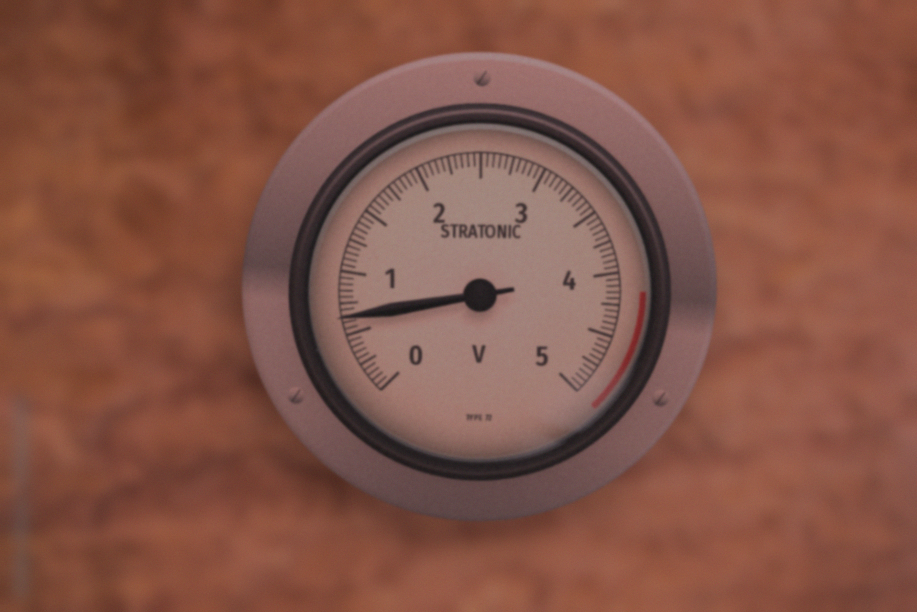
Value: 0.65,V
